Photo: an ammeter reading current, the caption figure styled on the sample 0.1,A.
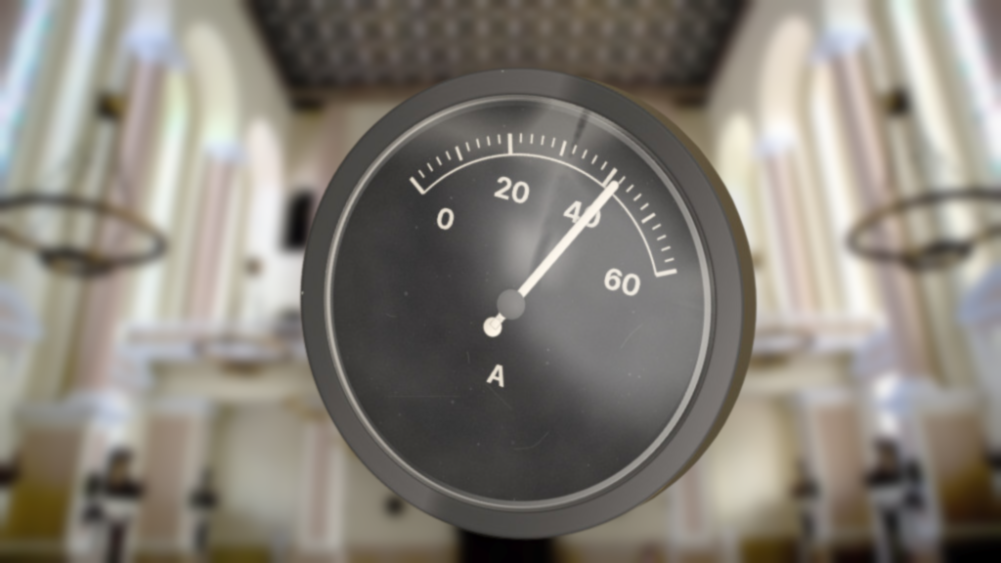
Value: 42,A
